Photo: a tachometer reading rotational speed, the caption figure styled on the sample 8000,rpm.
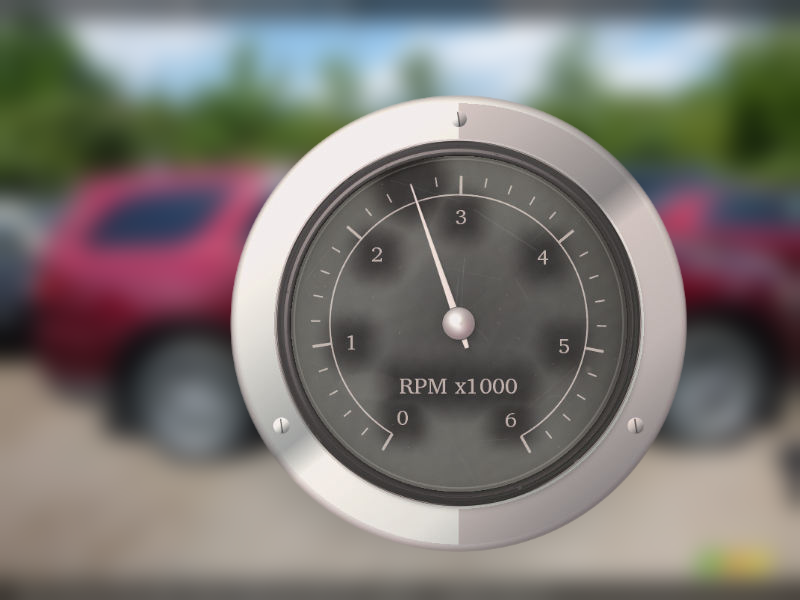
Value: 2600,rpm
